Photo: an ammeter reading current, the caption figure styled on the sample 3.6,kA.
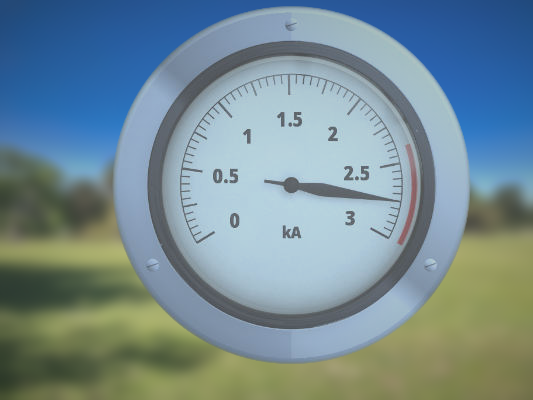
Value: 2.75,kA
